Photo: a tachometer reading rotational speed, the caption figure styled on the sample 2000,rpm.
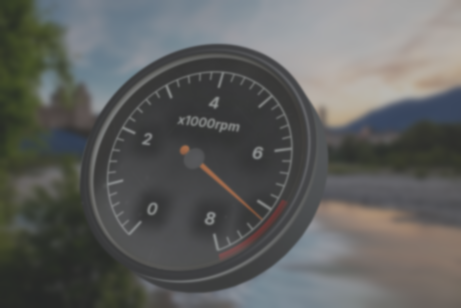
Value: 7200,rpm
